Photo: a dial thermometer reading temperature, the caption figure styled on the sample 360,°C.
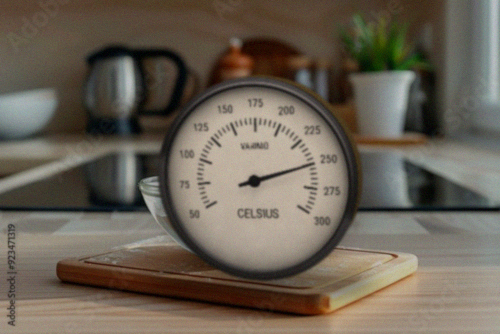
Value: 250,°C
